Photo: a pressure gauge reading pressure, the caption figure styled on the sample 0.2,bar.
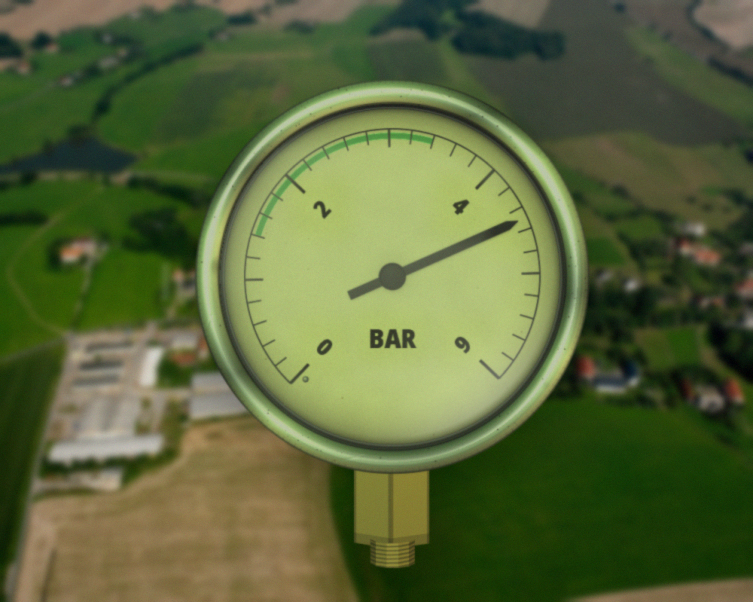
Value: 4.5,bar
